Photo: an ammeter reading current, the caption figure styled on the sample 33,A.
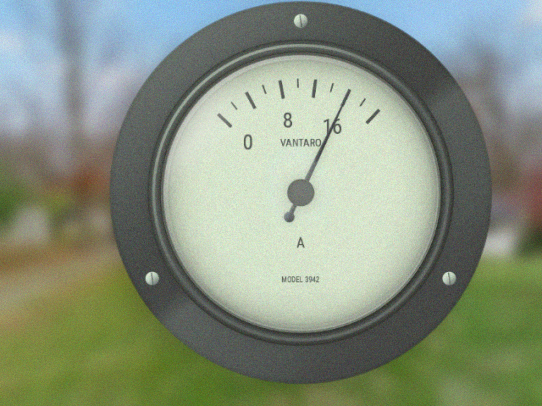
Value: 16,A
